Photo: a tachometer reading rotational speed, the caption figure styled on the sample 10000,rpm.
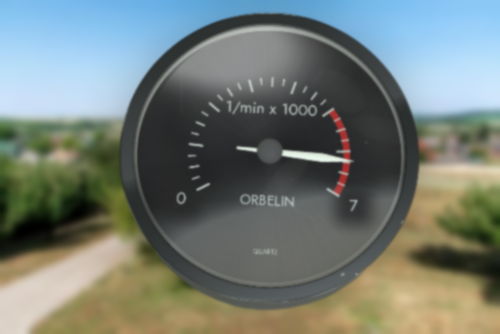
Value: 6250,rpm
